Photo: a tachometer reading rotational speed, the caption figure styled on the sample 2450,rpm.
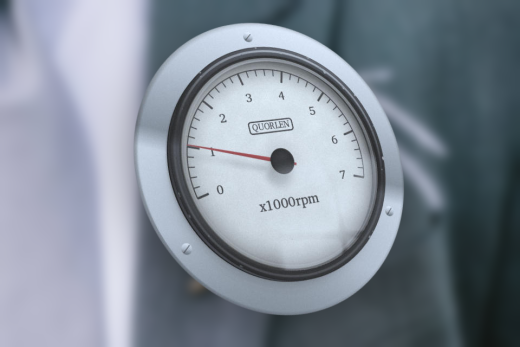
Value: 1000,rpm
